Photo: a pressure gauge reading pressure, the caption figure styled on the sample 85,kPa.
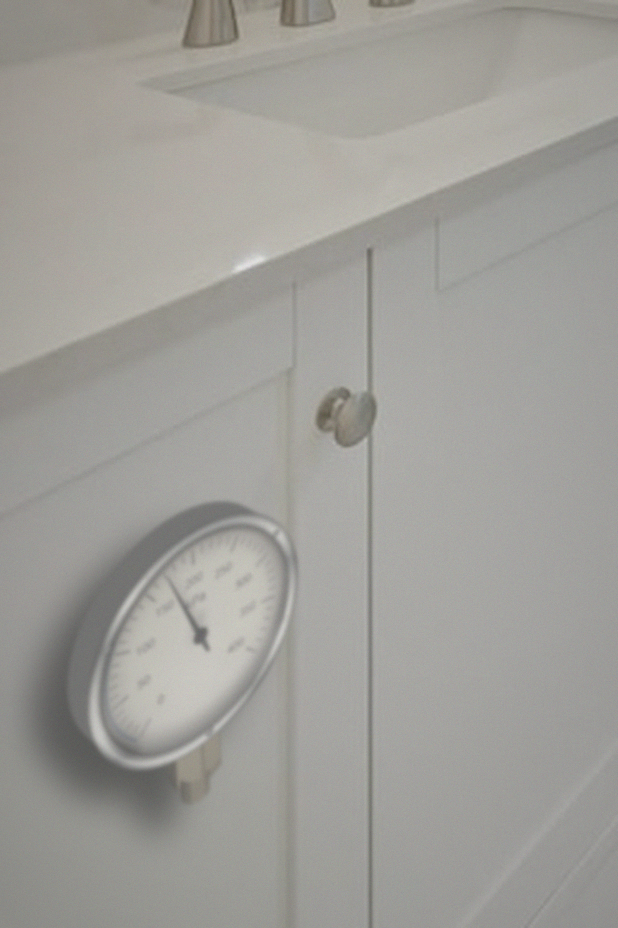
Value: 170,kPa
